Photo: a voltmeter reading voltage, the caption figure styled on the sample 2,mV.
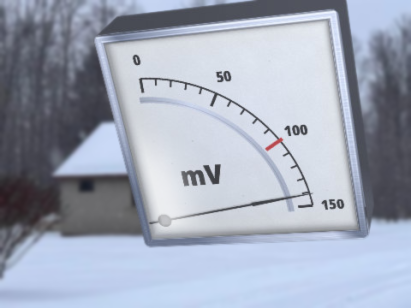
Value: 140,mV
